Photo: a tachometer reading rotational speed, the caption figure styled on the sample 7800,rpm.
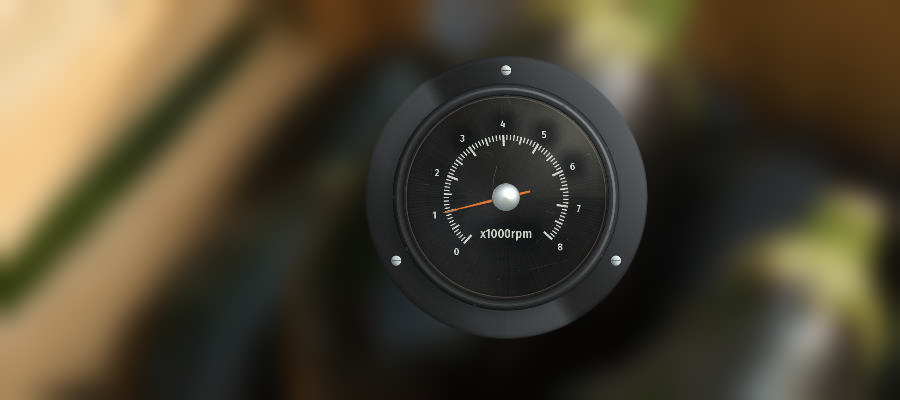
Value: 1000,rpm
